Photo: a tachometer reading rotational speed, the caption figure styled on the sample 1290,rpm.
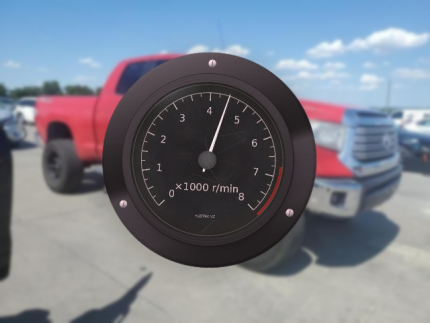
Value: 4500,rpm
